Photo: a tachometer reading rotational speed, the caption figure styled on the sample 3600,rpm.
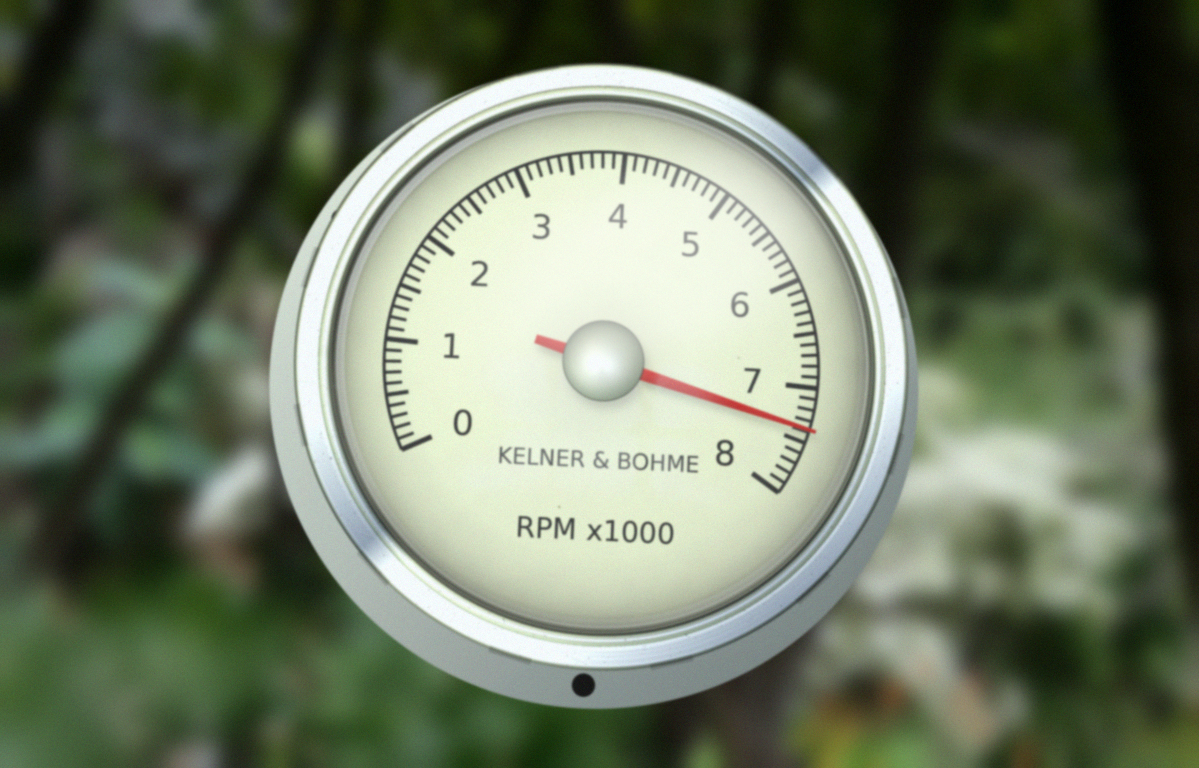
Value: 7400,rpm
